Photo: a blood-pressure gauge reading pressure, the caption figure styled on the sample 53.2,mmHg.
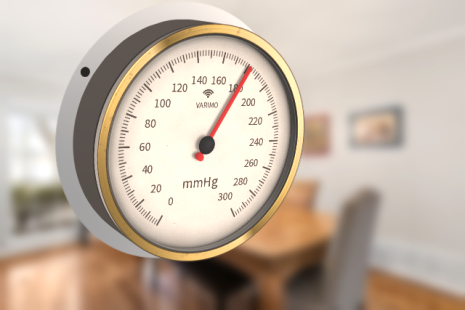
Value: 180,mmHg
